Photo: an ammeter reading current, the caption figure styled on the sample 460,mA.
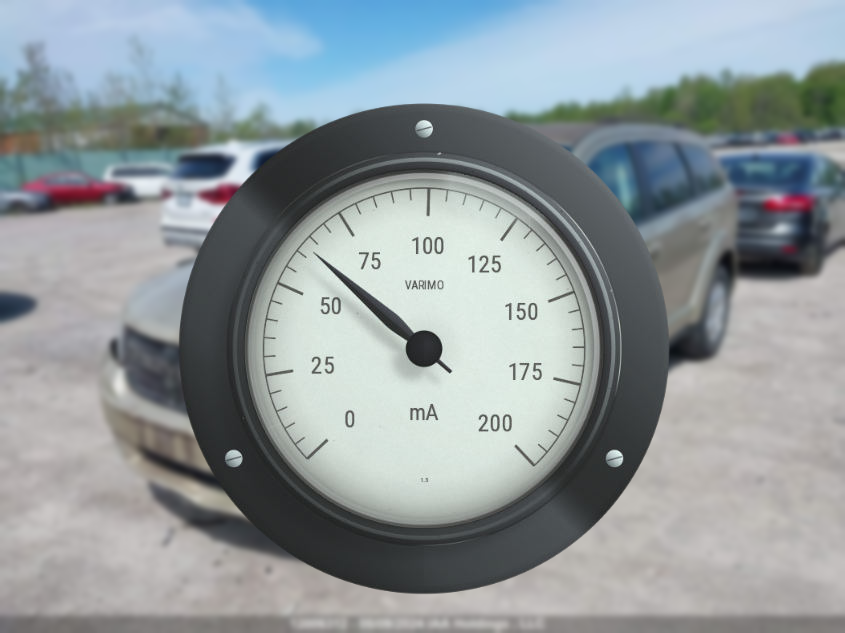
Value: 62.5,mA
